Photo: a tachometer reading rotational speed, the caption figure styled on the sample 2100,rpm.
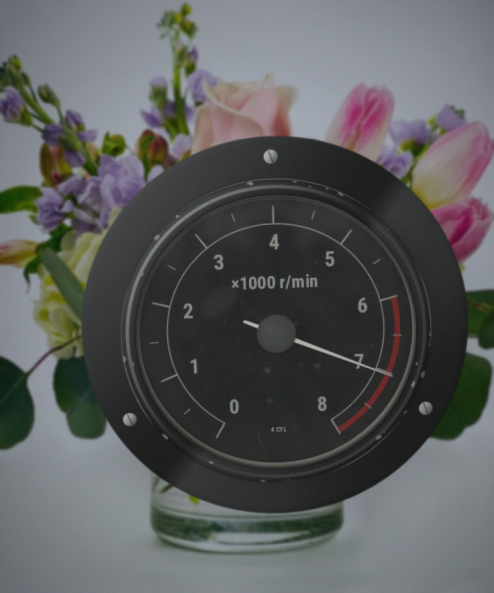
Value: 7000,rpm
